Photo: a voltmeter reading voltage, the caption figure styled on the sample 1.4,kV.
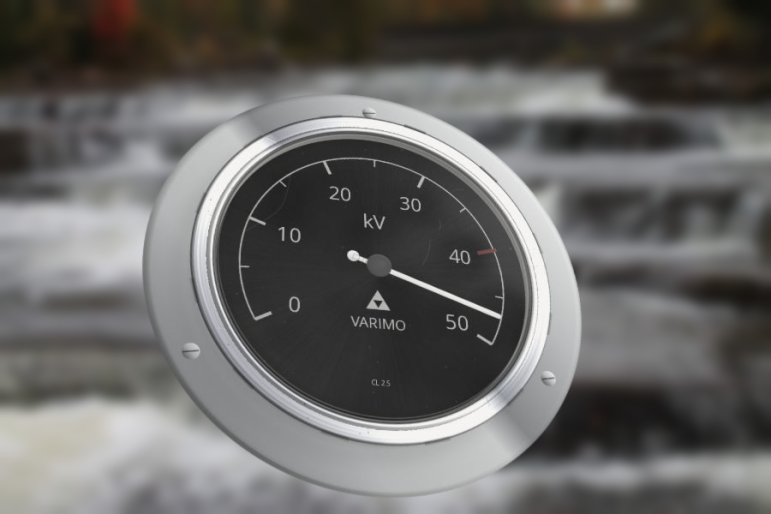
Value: 47.5,kV
